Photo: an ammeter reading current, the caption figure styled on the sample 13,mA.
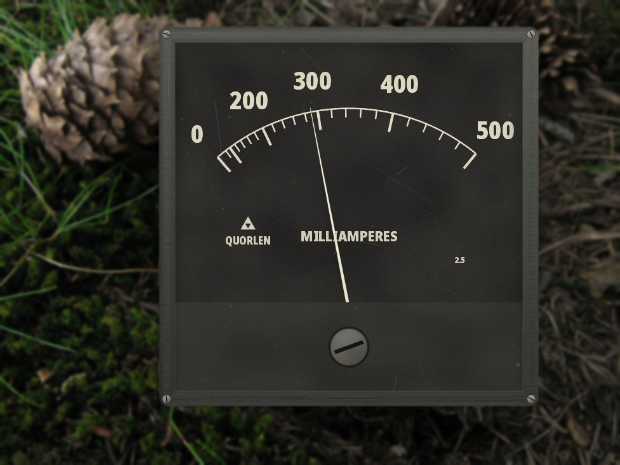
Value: 290,mA
